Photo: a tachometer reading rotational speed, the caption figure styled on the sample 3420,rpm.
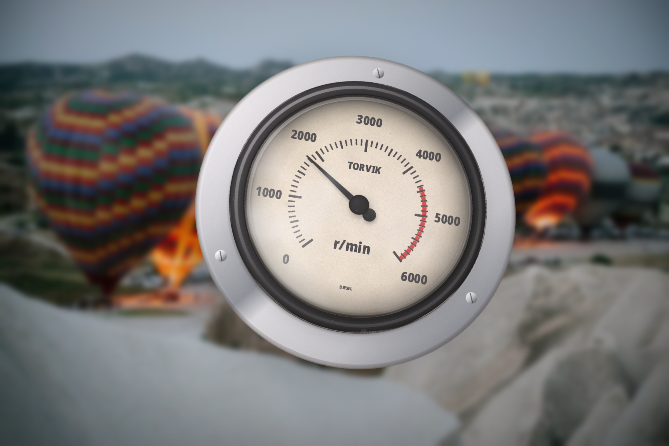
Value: 1800,rpm
